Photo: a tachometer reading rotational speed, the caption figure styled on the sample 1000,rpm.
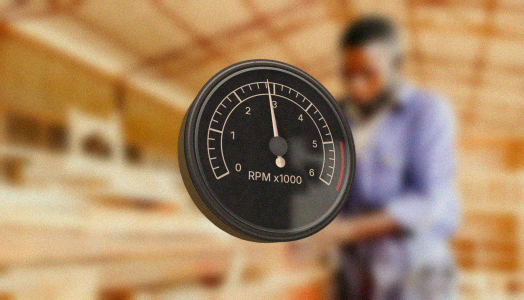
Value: 2800,rpm
